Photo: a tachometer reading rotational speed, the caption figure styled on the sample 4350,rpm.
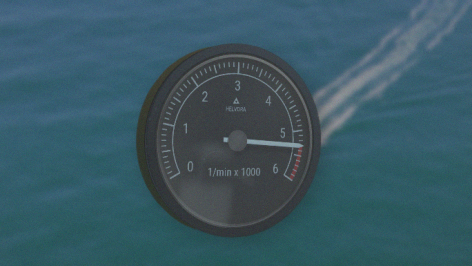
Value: 5300,rpm
